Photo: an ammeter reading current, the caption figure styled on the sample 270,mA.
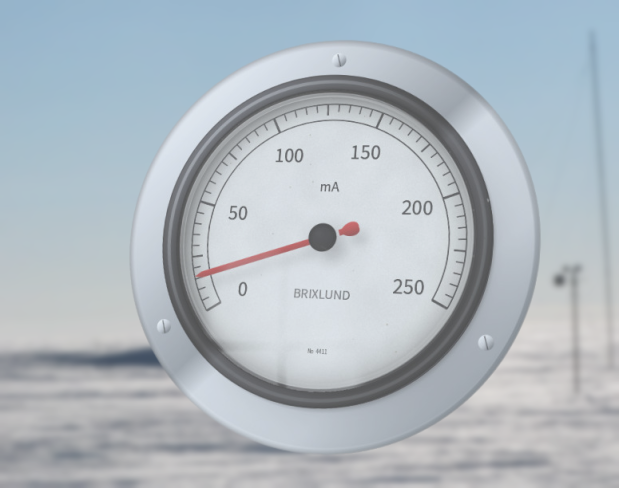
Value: 15,mA
